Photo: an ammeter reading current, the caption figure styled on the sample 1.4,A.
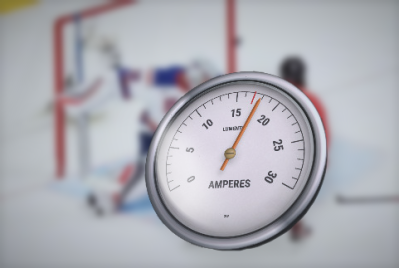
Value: 18,A
